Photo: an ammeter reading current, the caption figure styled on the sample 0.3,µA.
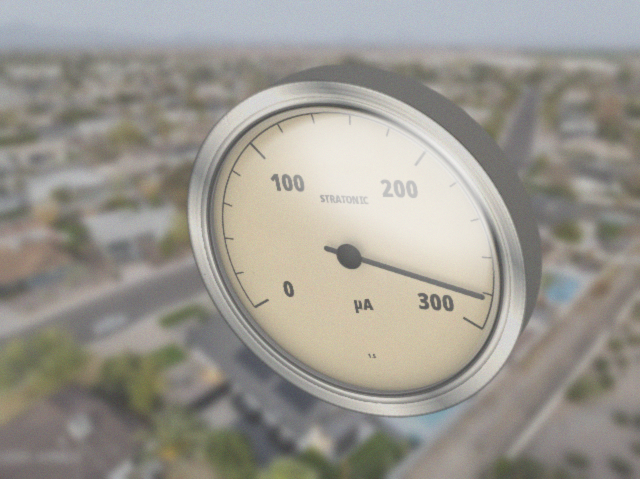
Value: 280,µA
